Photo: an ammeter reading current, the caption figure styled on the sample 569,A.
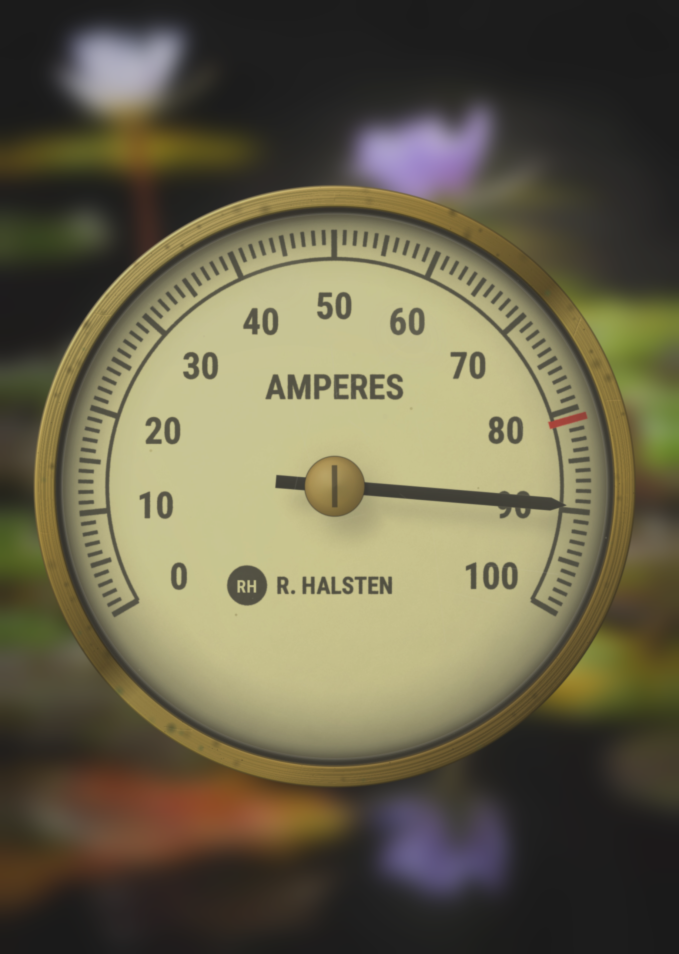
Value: 89.5,A
